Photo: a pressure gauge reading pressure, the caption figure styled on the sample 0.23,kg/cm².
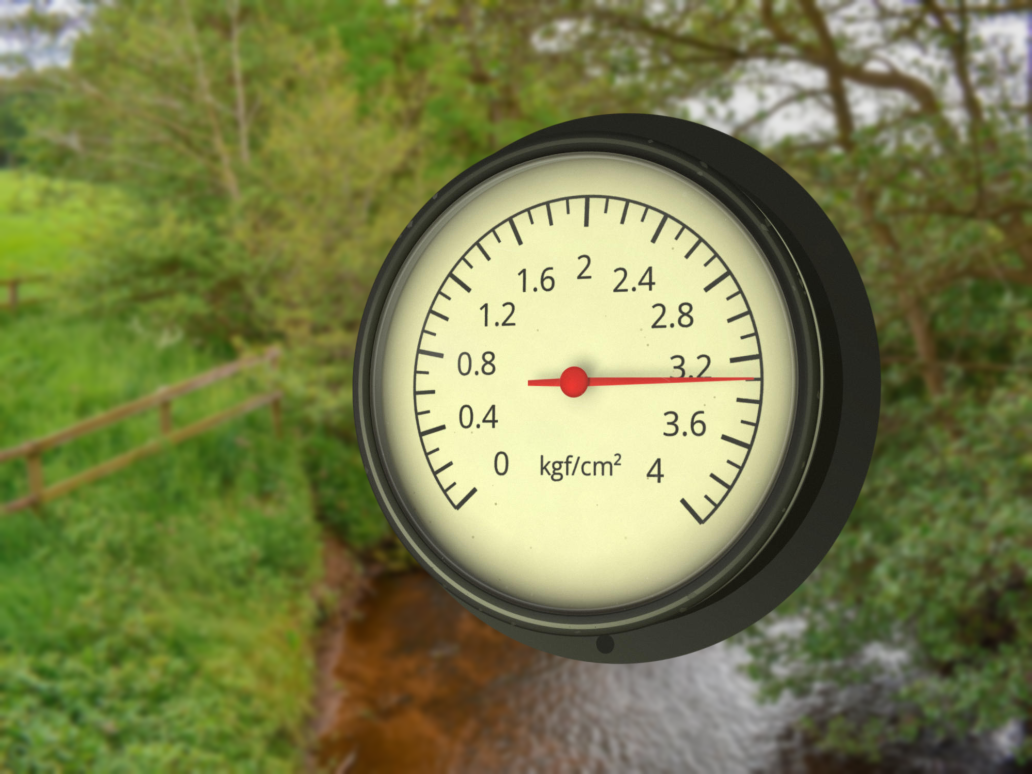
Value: 3.3,kg/cm²
